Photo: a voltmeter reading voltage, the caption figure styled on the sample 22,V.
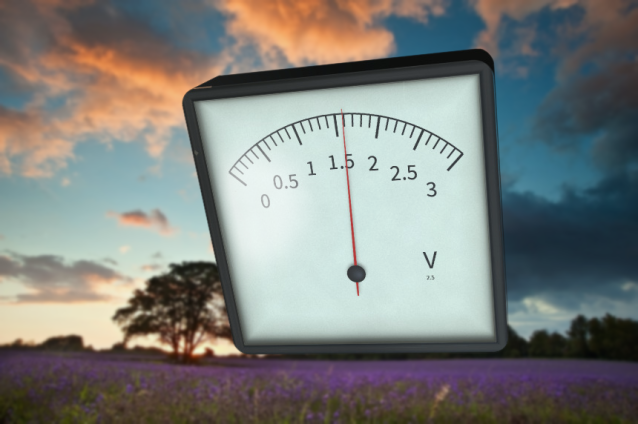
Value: 1.6,V
